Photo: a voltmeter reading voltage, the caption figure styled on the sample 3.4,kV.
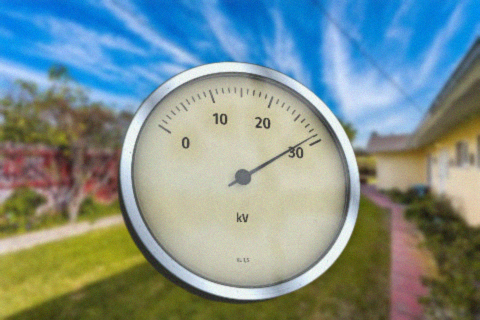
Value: 29,kV
